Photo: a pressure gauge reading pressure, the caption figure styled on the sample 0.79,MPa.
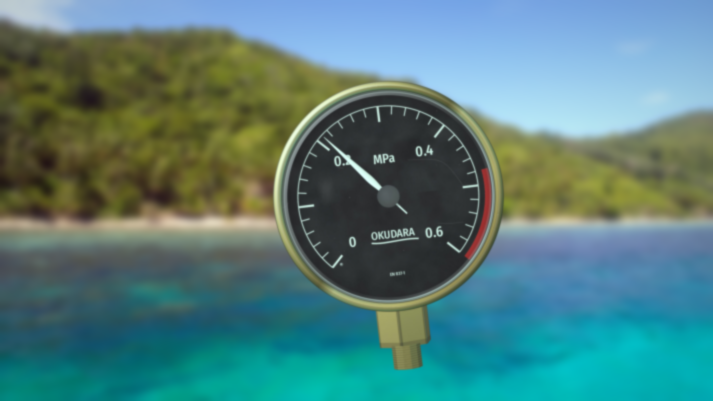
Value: 0.21,MPa
